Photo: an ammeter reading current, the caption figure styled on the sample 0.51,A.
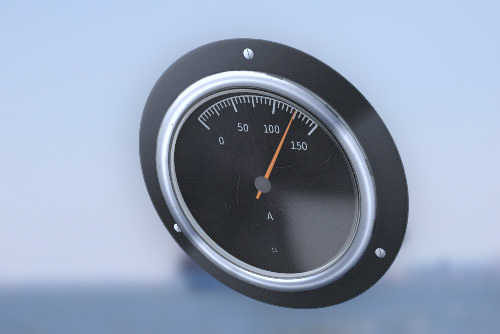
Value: 125,A
